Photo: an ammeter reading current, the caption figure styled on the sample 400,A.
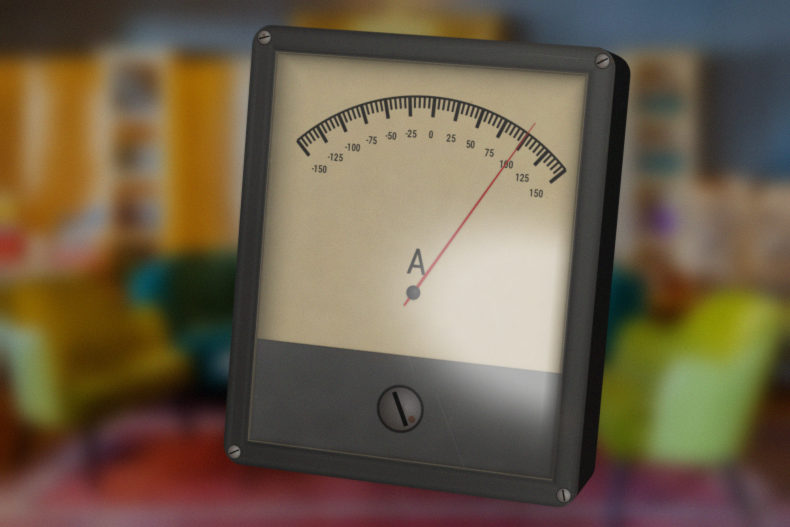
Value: 100,A
